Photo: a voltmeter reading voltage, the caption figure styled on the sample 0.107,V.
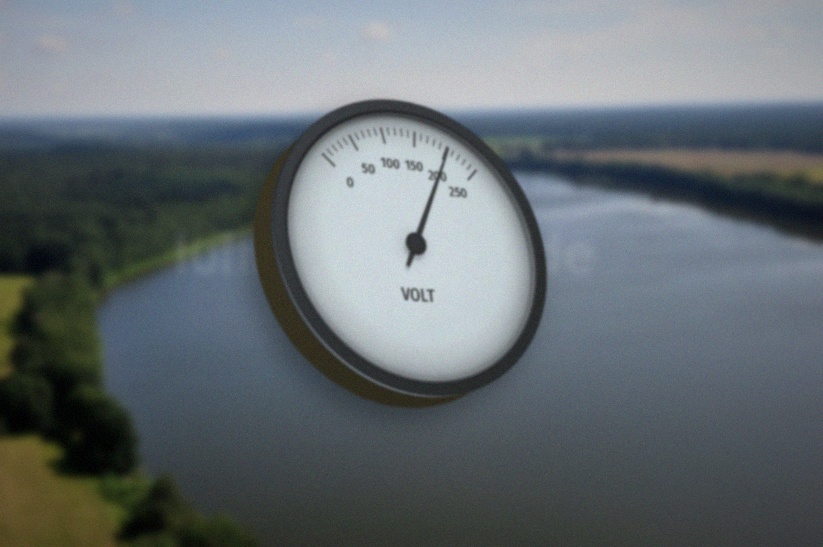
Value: 200,V
